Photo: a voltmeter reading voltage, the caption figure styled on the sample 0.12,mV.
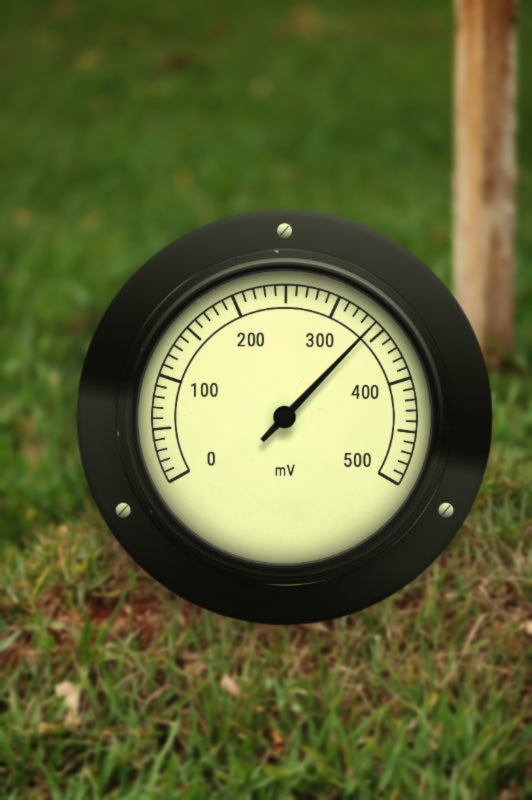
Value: 340,mV
